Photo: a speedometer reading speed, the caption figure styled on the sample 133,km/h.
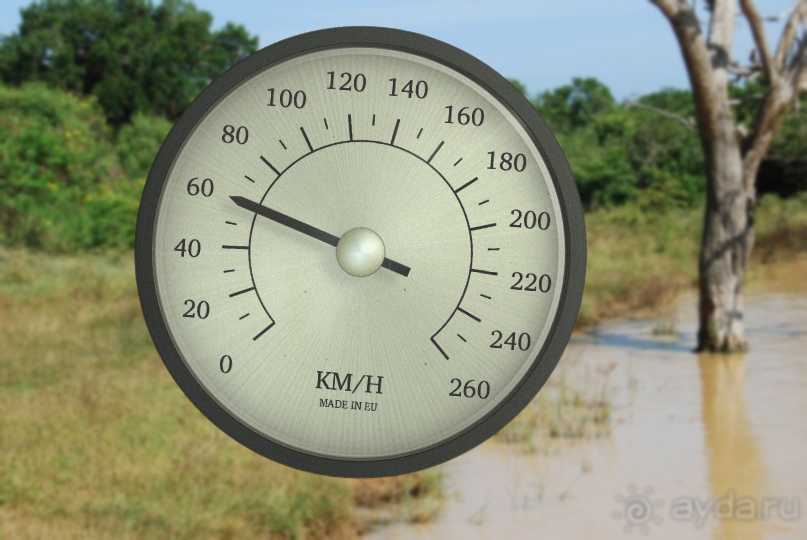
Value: 60,km/h
